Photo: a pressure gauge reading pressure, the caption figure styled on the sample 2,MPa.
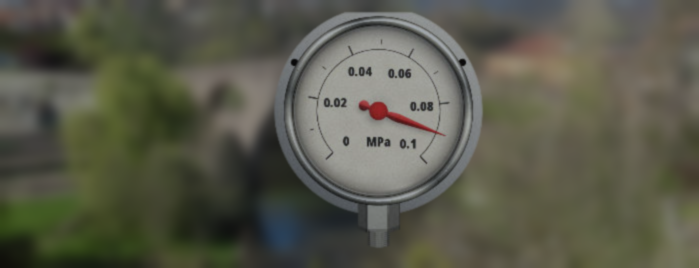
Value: 0.09,MPa
